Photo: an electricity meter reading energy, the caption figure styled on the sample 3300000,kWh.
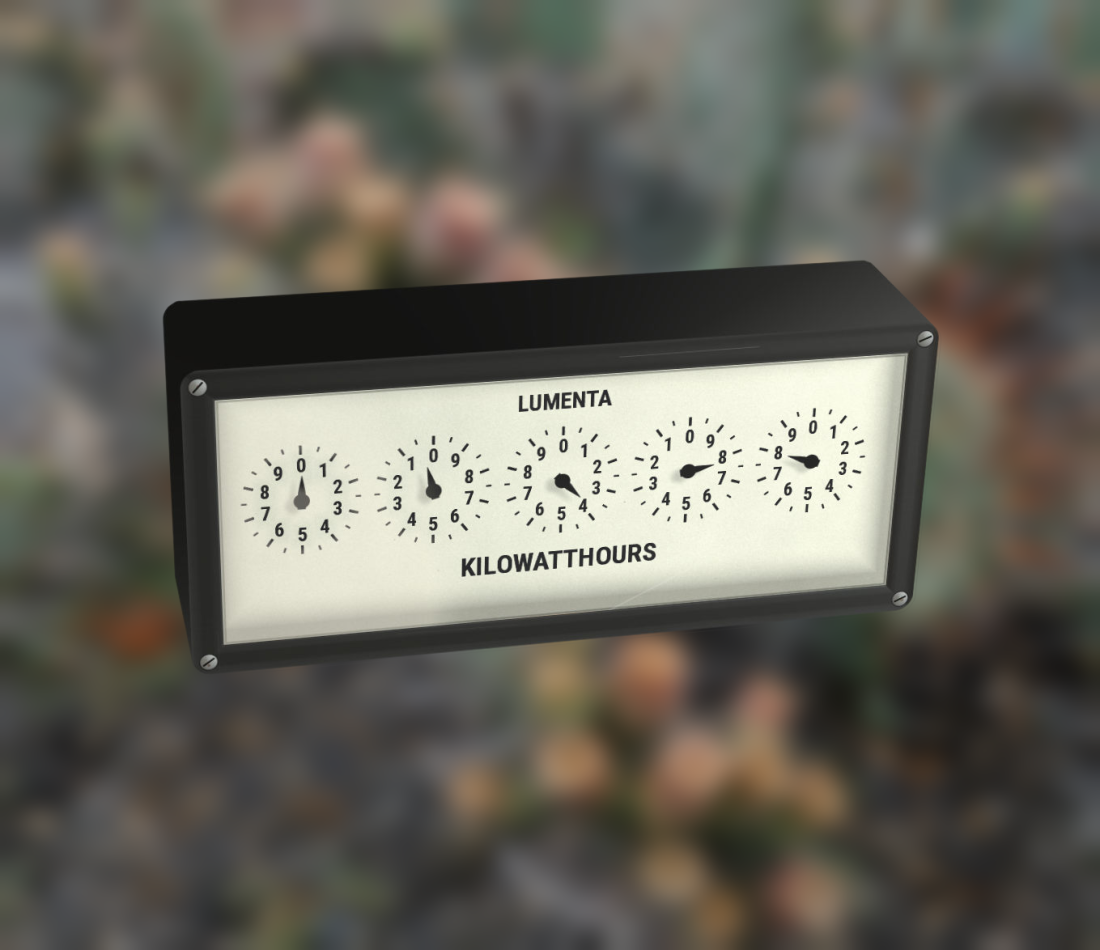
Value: 378,kWh
